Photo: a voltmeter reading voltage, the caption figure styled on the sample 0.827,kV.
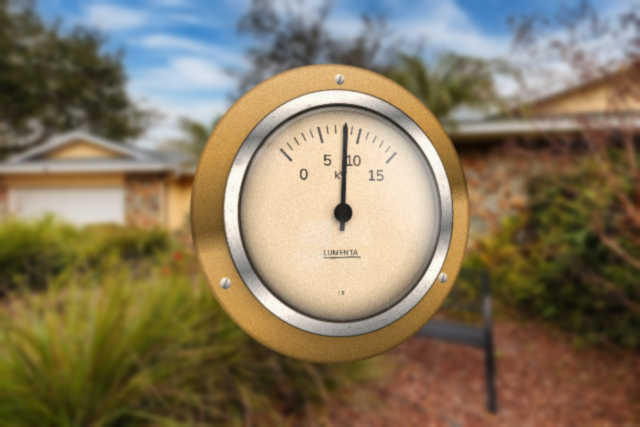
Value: 8,kV
